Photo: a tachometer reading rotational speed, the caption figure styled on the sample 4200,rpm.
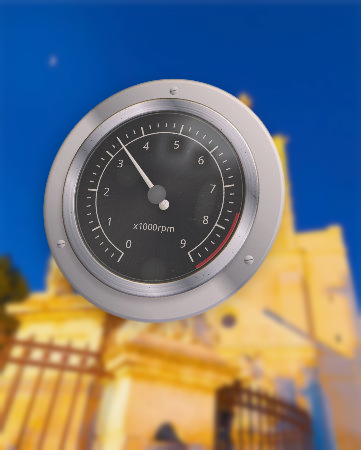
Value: 3400,rpm
